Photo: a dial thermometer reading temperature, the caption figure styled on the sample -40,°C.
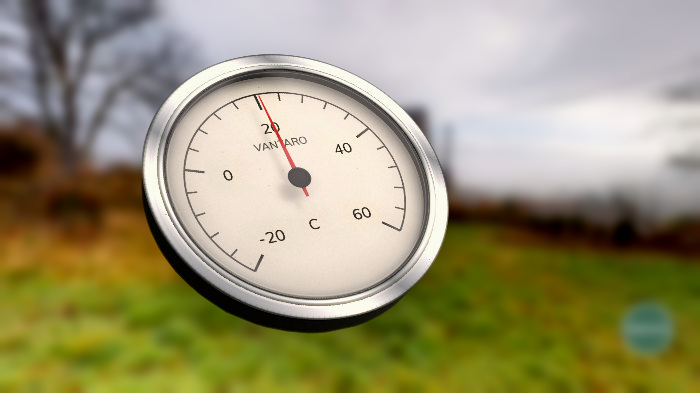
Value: 20,°C
